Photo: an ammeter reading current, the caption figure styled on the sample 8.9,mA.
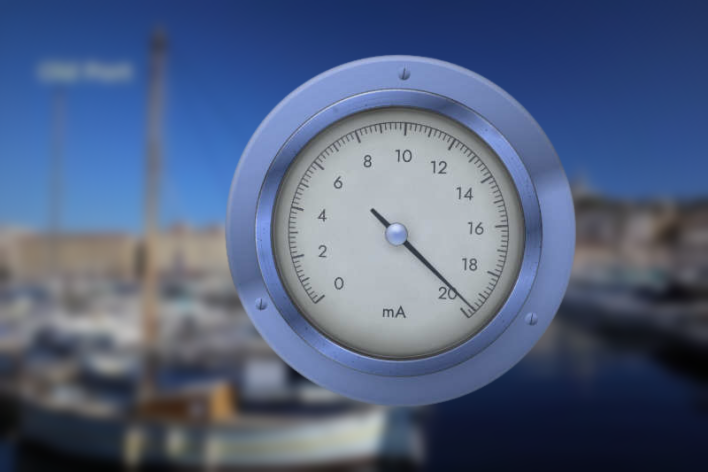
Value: 19.6,mA
